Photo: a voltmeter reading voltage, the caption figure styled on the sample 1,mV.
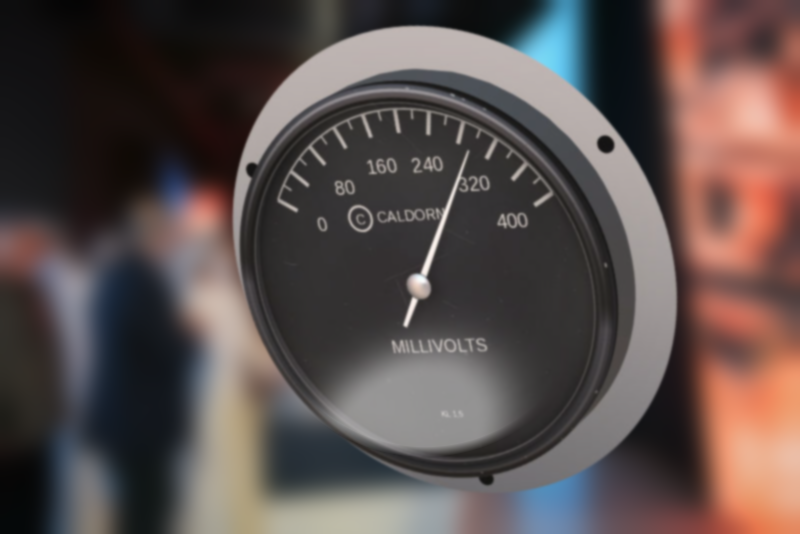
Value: 300,mV
